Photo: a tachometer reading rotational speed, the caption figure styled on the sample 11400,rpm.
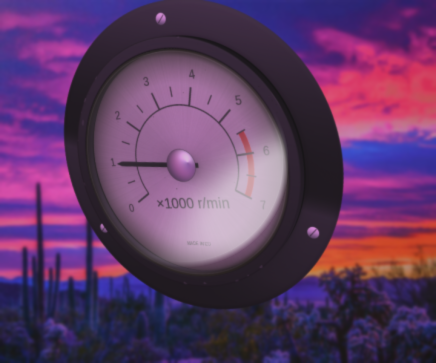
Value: 1000,rpm
